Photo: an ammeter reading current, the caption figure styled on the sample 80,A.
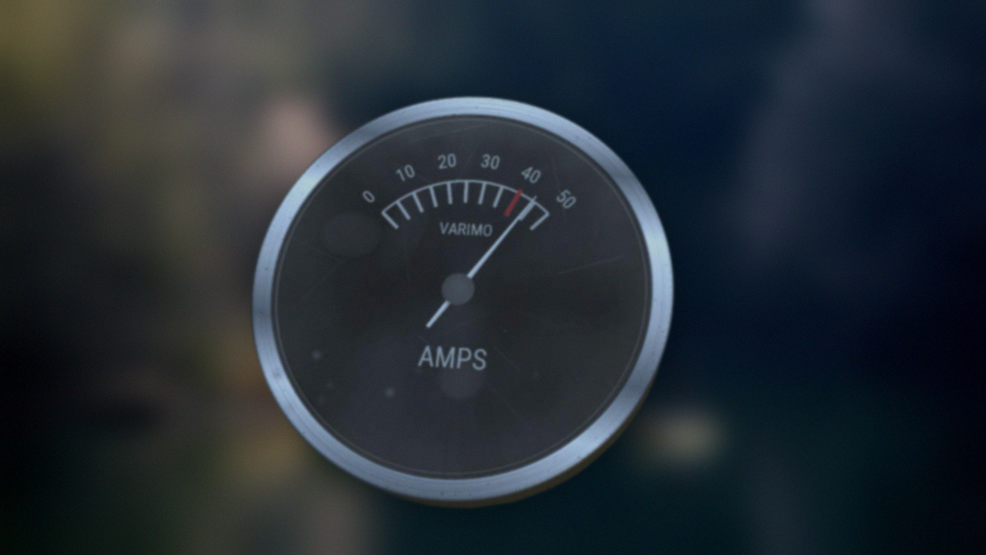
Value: 45,A
